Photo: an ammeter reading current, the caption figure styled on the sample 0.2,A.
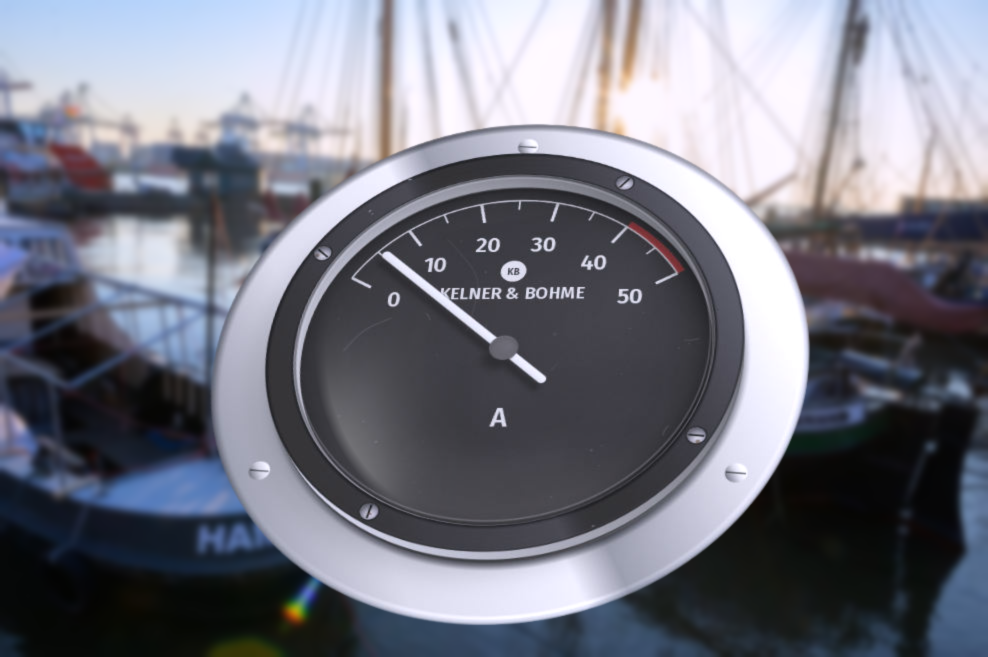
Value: 5,A
